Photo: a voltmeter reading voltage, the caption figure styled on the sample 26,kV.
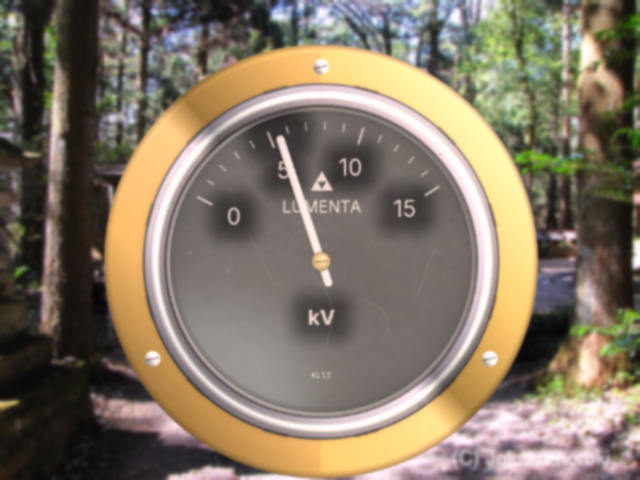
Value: 5.5,kV
